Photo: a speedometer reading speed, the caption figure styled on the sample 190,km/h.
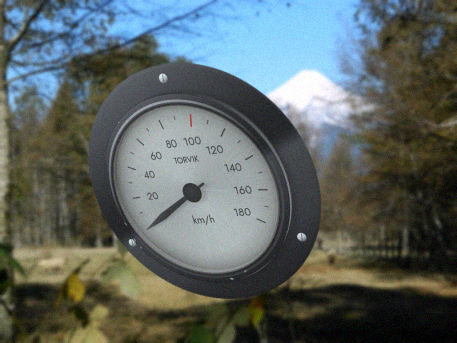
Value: 0,km/h
